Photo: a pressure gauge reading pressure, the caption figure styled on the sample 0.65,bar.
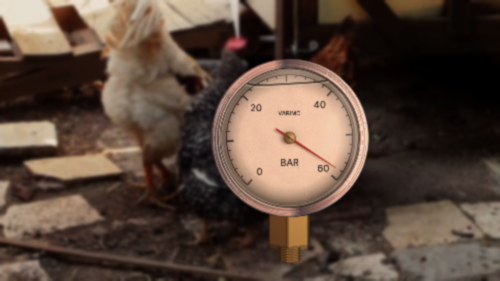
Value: 58,bar
